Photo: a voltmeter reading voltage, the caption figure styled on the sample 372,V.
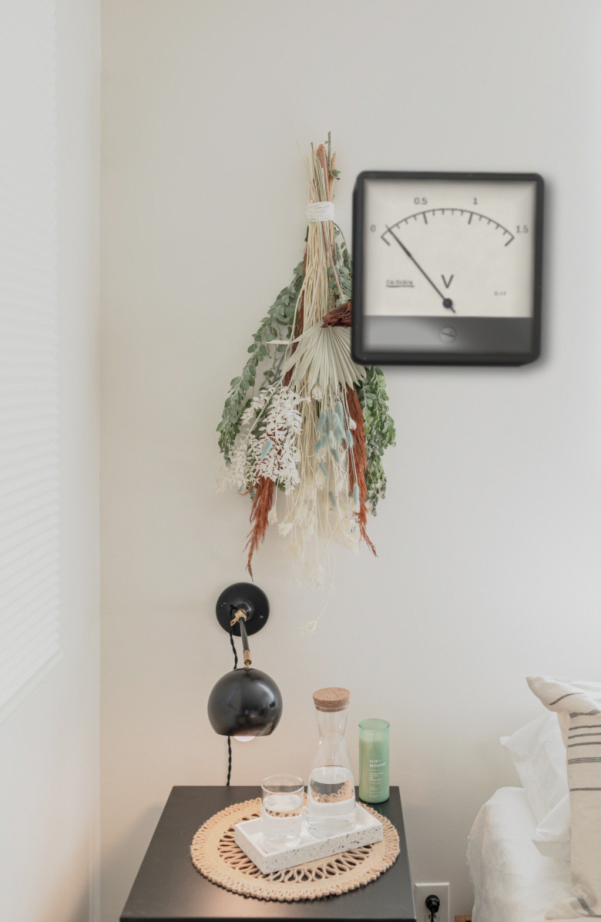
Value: 0.1,V
